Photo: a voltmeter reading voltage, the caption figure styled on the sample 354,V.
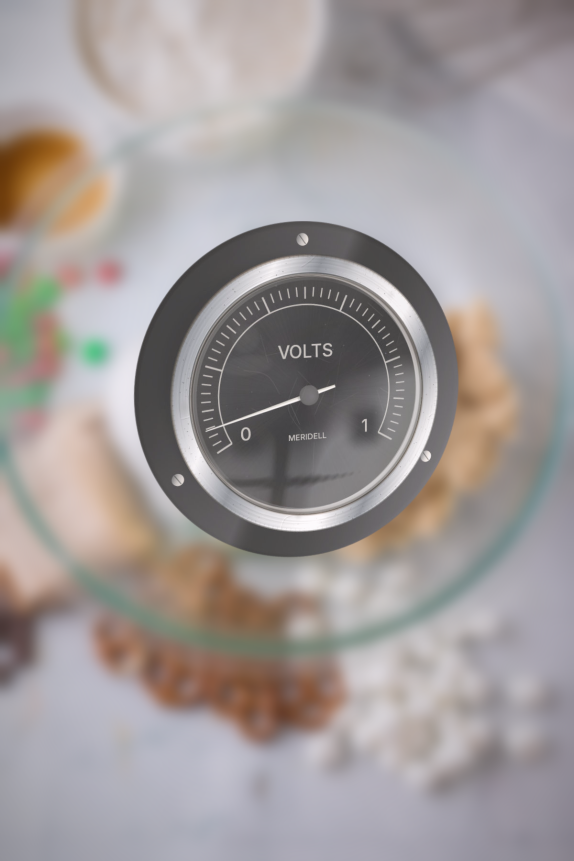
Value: 0.06,V
